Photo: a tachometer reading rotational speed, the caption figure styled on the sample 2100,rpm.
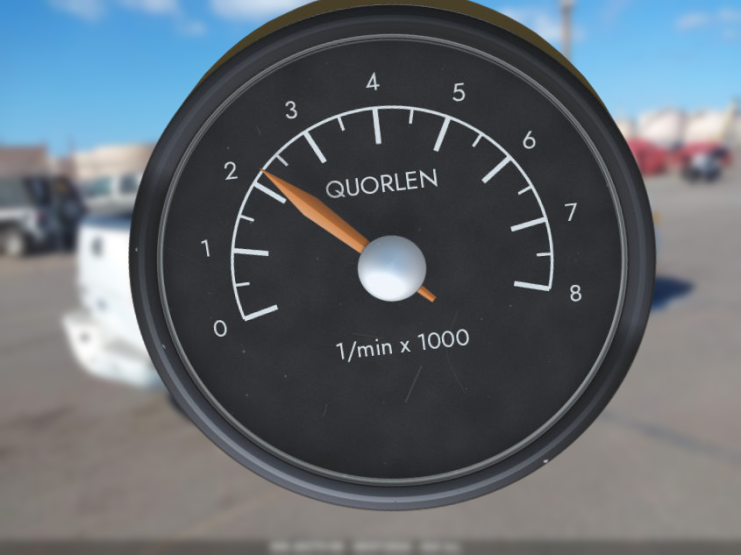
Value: 2250,rpm
